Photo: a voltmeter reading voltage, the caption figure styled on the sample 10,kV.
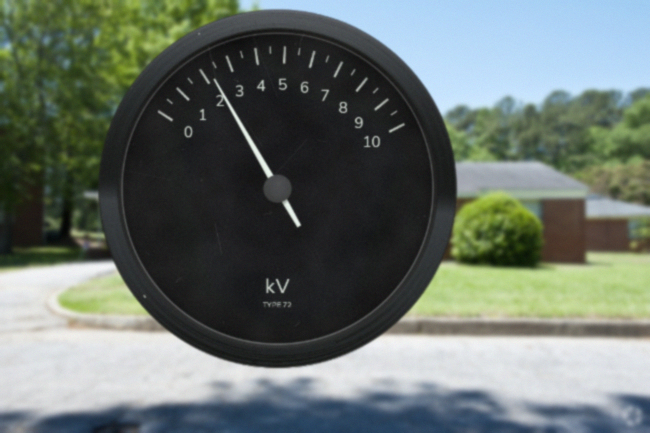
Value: 2.25,kV
